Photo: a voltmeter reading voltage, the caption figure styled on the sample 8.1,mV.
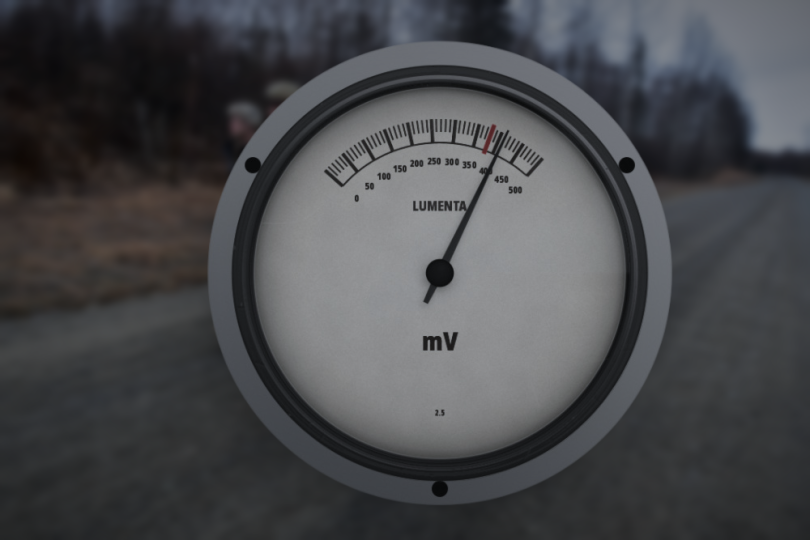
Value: 410,mV
